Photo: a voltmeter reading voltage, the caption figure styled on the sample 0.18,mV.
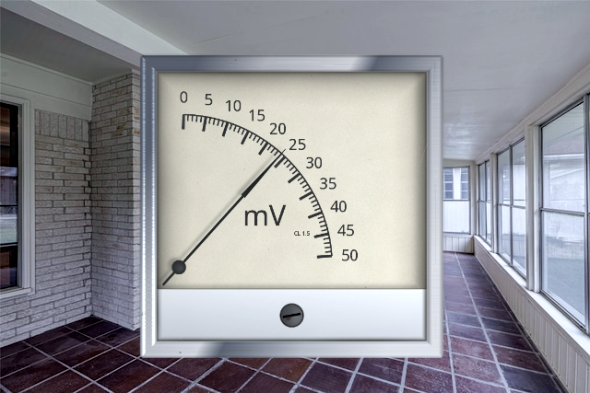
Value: 24,mV
